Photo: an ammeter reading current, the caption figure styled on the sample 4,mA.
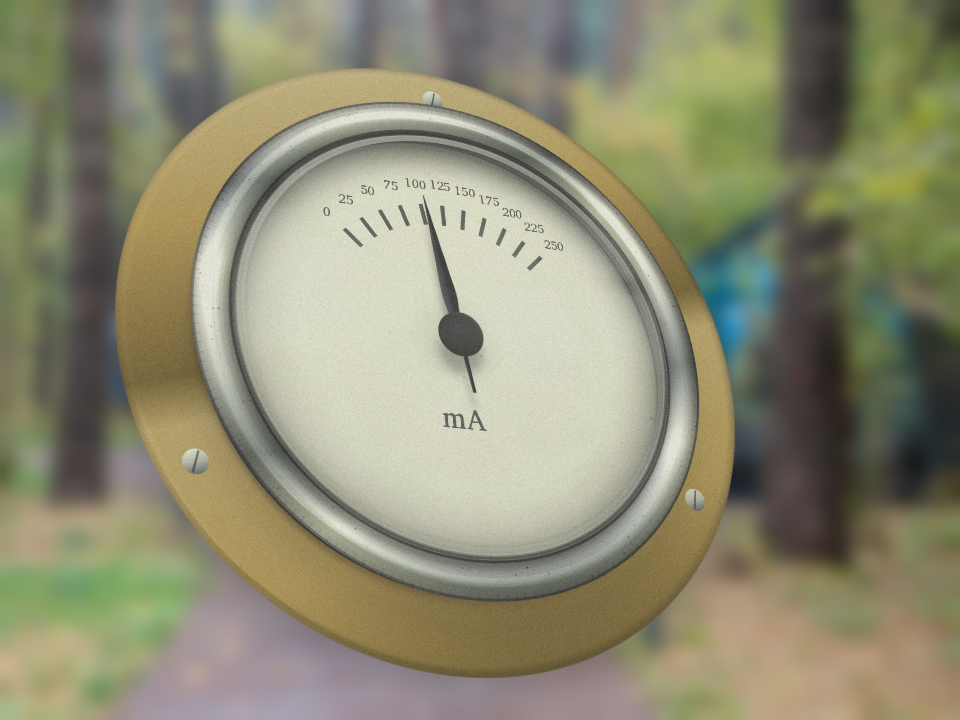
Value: 100,mA
